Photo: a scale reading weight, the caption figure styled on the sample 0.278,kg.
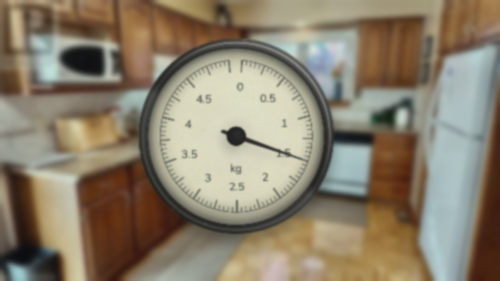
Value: 1.5,kg
